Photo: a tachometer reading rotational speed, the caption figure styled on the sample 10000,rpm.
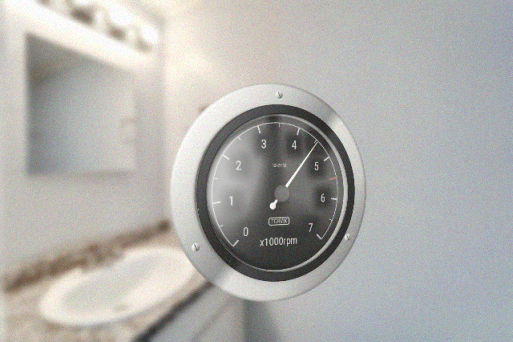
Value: 4500,rpm
